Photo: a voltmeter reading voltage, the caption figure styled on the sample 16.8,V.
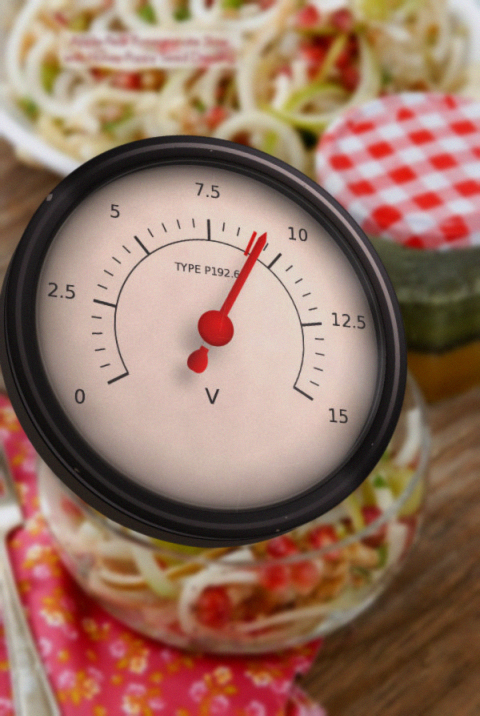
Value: 9.25,V
